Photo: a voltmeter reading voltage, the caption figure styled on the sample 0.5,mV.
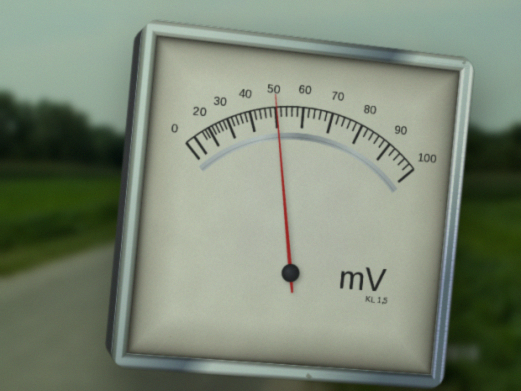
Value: 50,mV
